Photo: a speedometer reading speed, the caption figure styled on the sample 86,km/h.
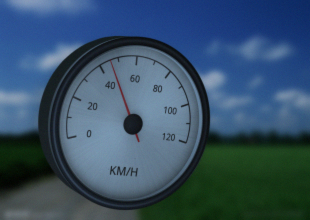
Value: 45,km/h
